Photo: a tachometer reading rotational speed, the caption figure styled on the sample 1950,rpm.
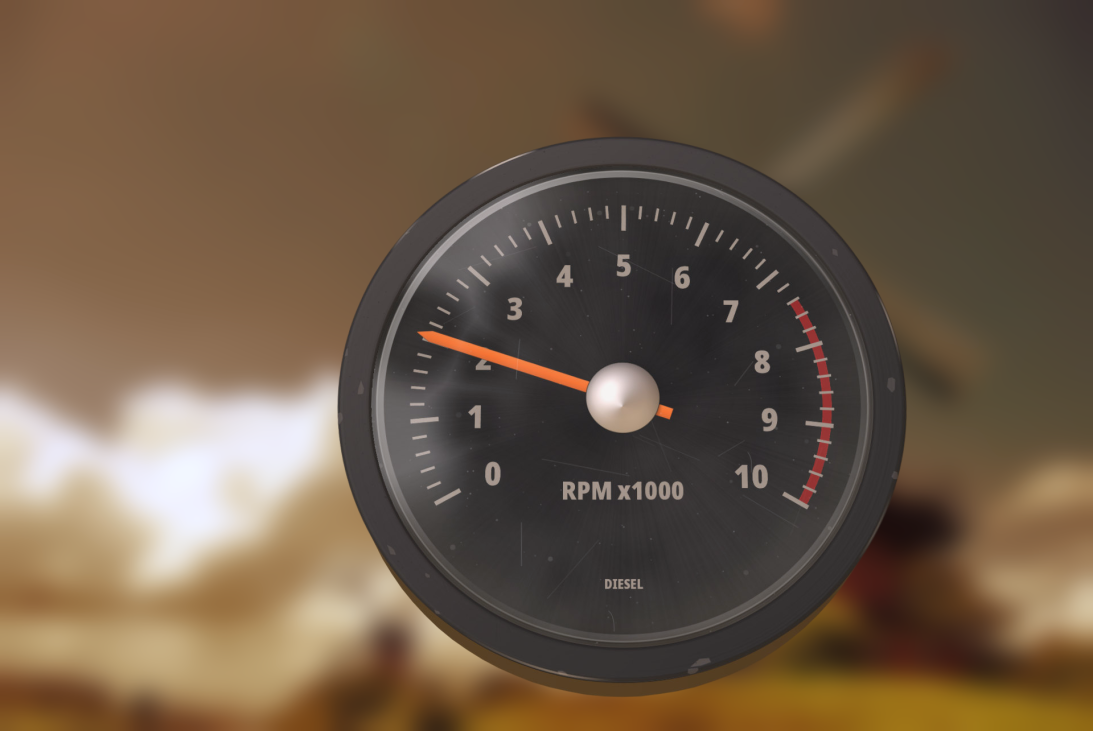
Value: 2000,rpm
